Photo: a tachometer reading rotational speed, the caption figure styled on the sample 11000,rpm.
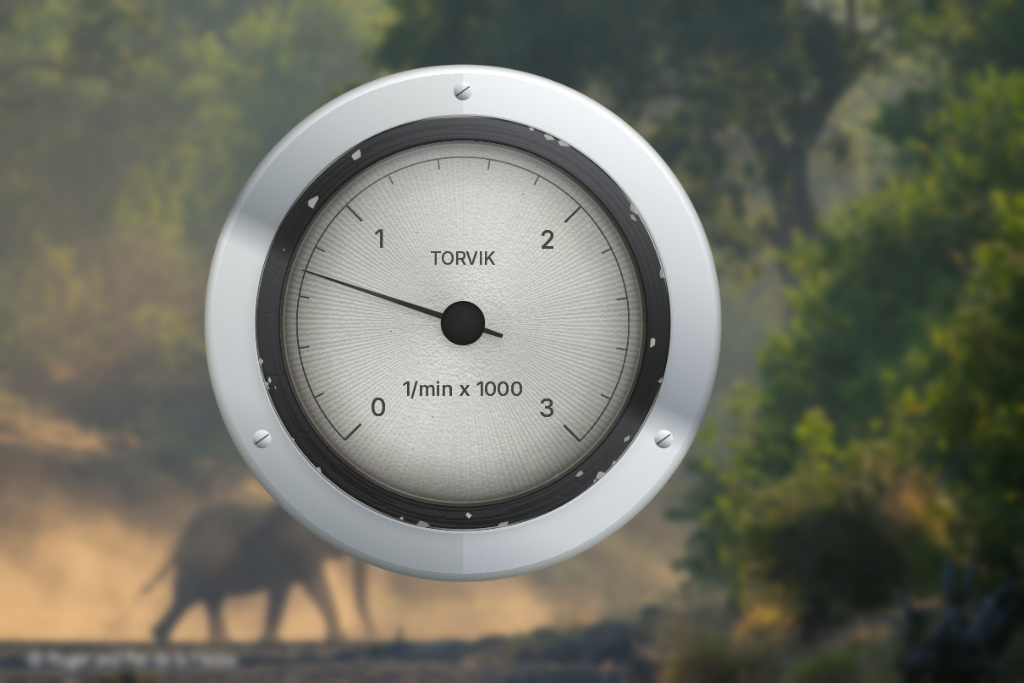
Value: 700,rpm
